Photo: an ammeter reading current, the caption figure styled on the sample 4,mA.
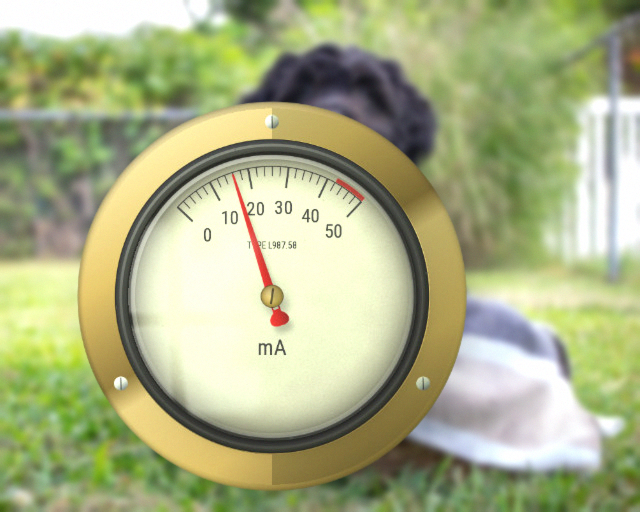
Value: 16,mA
